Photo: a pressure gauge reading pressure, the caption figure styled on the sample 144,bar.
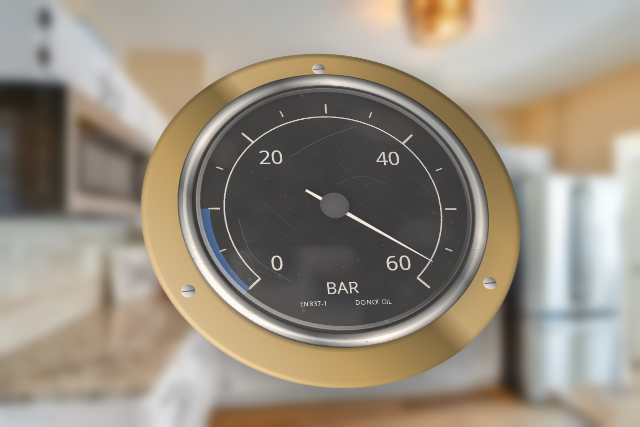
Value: 57.5,bar
